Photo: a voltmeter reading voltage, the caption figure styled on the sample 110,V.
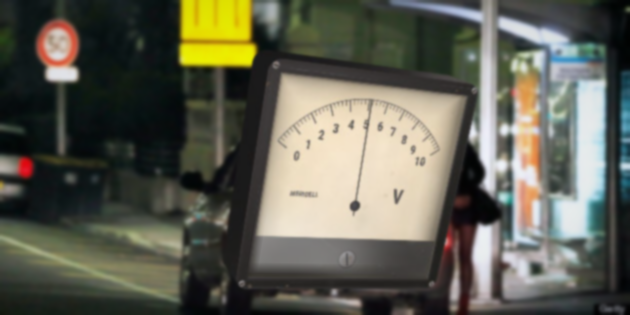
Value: 5,V
